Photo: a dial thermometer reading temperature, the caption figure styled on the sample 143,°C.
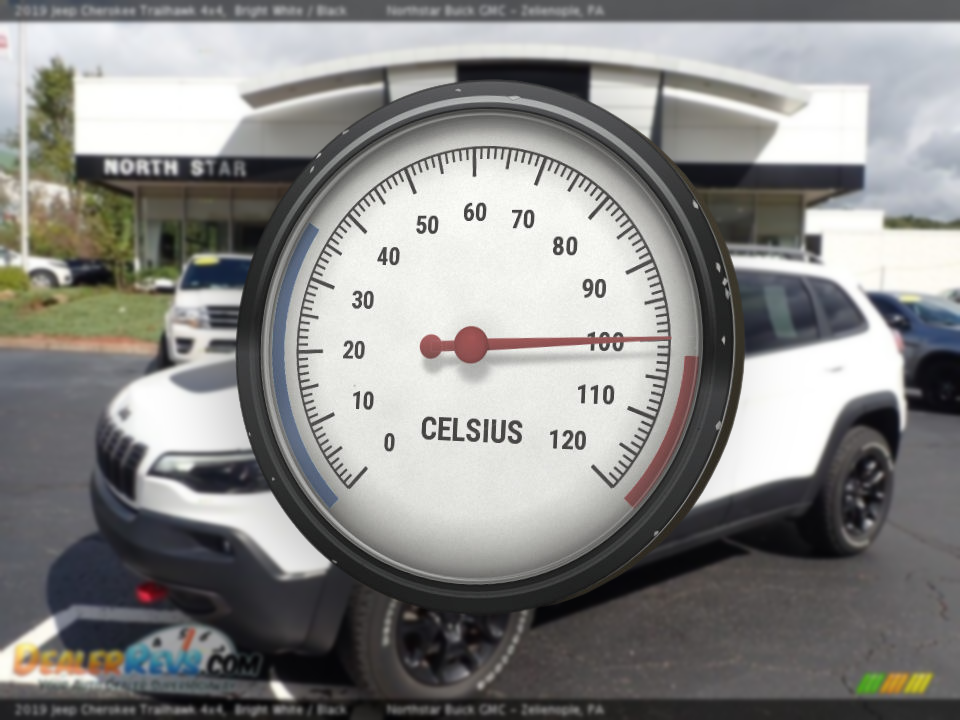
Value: 100,°C
